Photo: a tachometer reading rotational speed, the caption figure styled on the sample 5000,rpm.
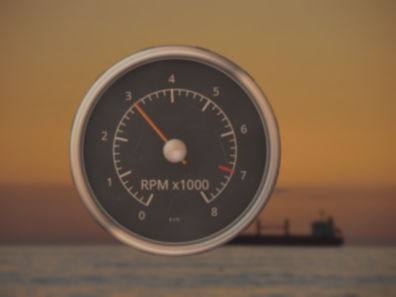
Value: 3000,rpm
